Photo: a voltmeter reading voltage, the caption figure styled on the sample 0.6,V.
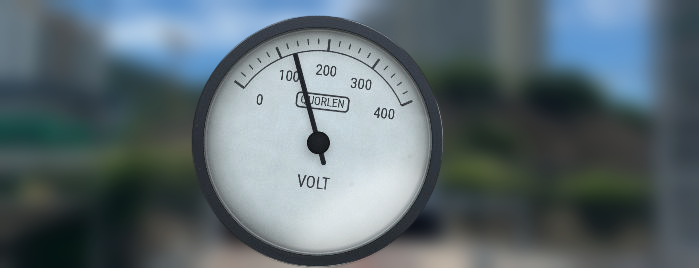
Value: 130,V
